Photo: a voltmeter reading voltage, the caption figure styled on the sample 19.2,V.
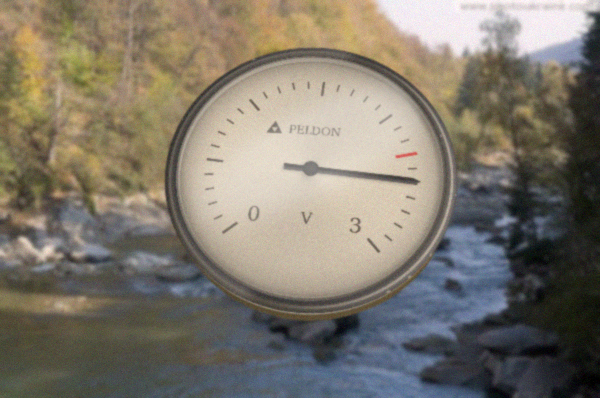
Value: 2.5,V
